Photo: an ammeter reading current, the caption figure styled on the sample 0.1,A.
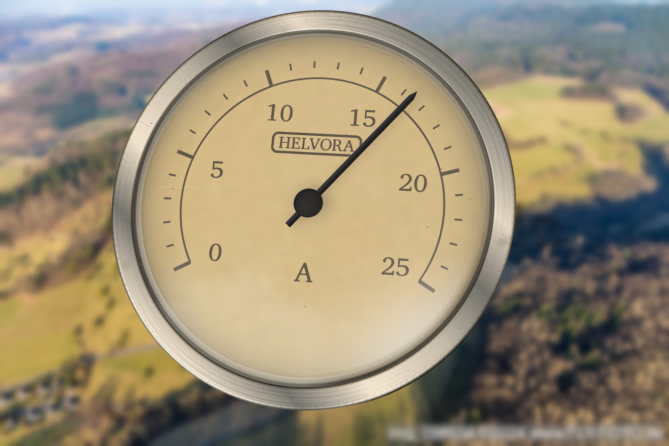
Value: 16.5,A
